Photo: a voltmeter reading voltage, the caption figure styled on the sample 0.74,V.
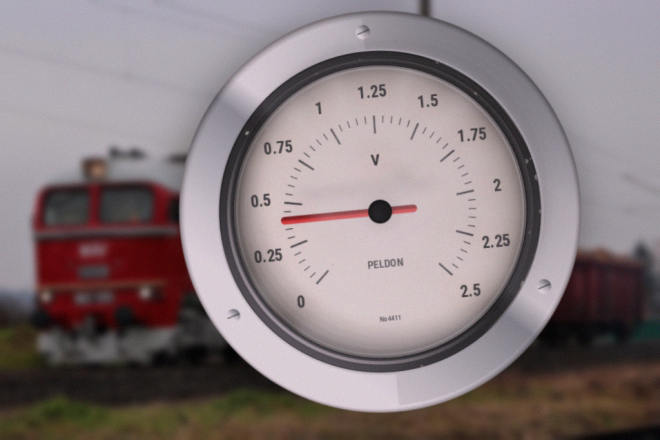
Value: 0.4,V
